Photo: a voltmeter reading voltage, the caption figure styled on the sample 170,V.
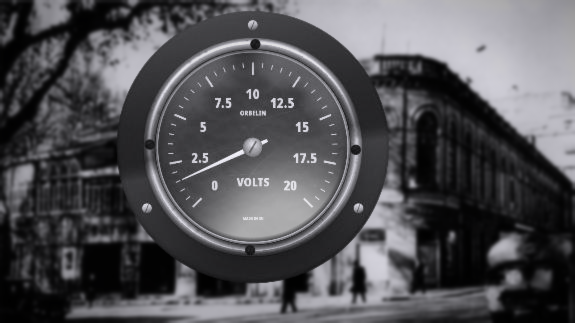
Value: 1.5,V
